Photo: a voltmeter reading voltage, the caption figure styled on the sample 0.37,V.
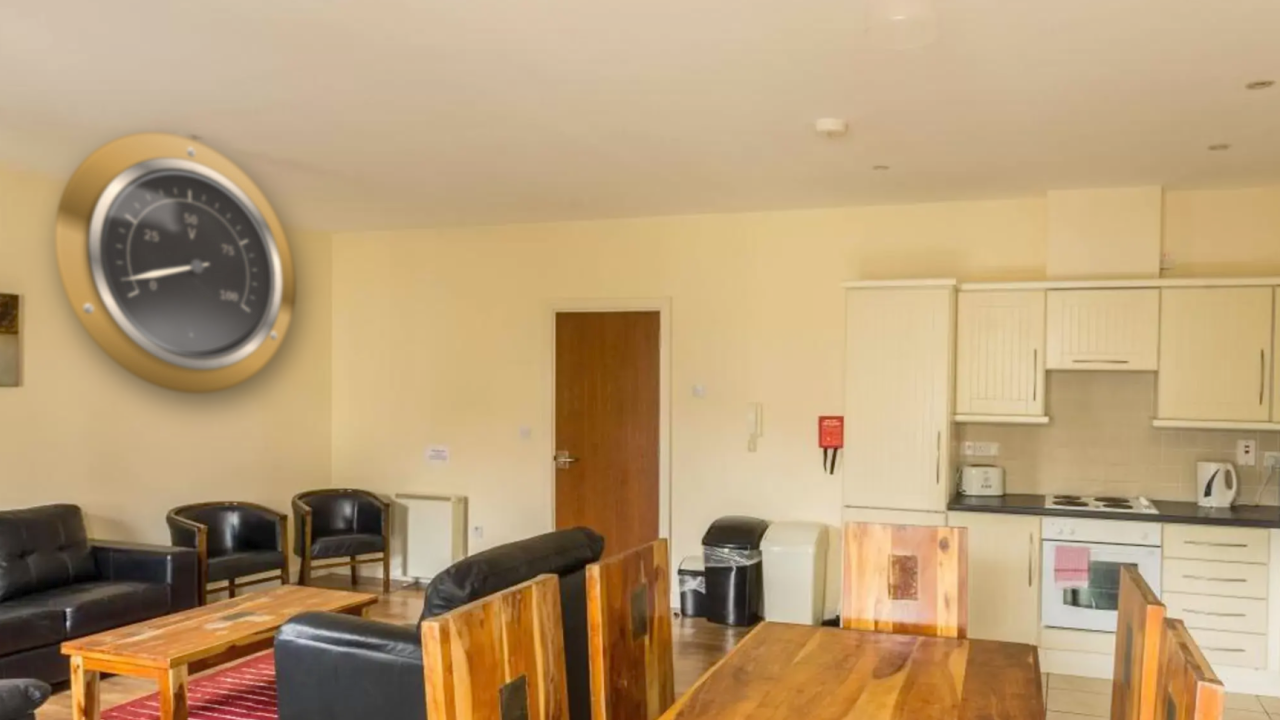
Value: 5,V
